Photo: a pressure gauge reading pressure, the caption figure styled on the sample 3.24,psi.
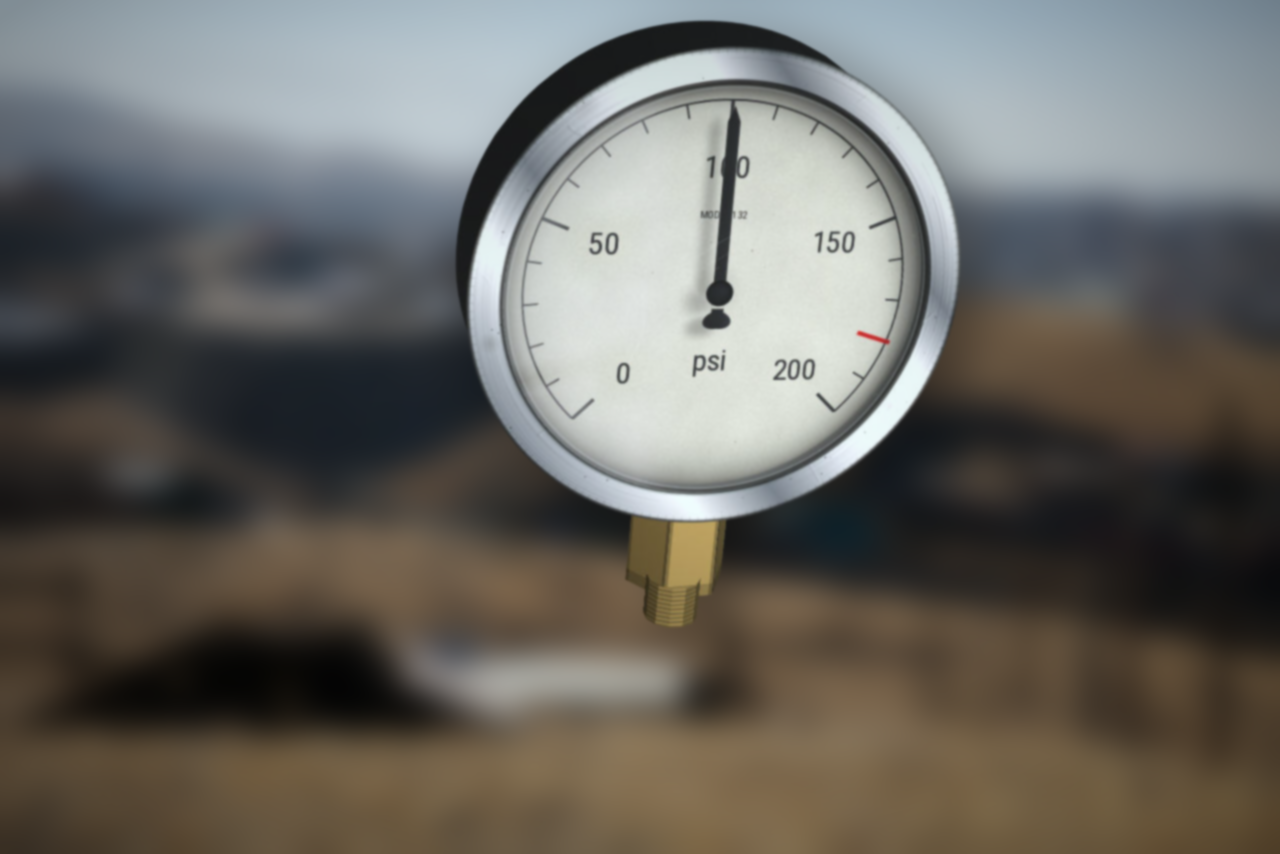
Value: 100,psi
